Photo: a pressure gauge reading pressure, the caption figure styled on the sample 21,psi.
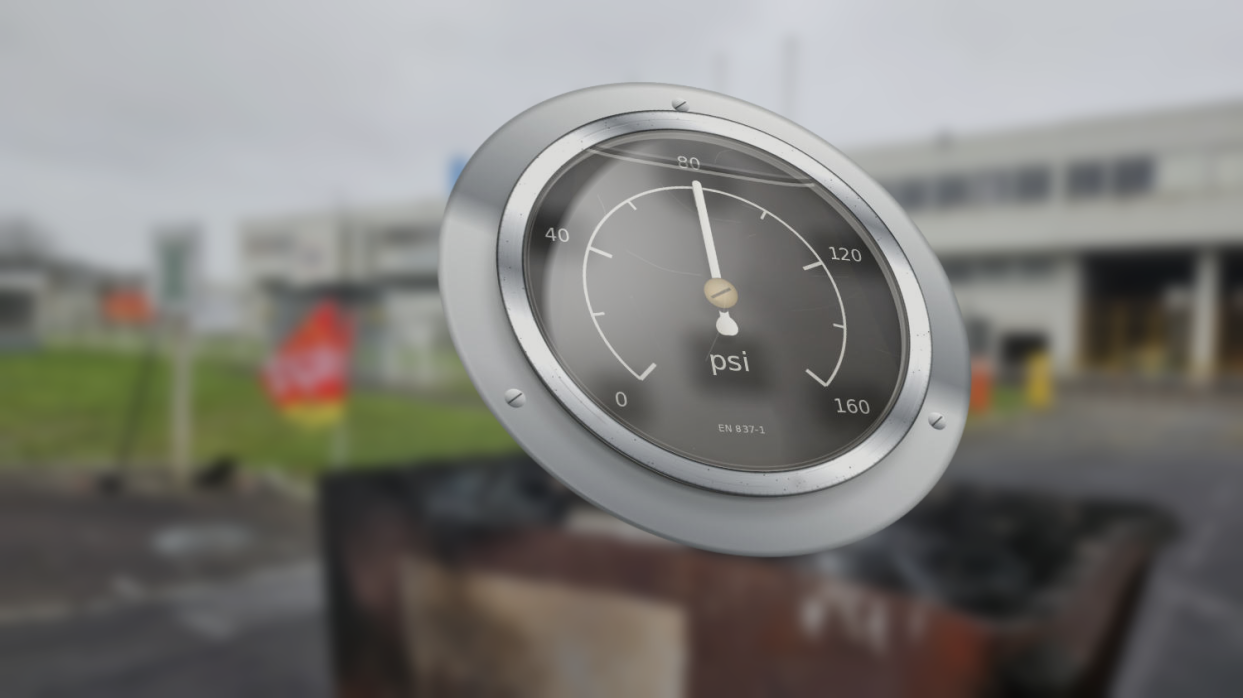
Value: 80,psi
